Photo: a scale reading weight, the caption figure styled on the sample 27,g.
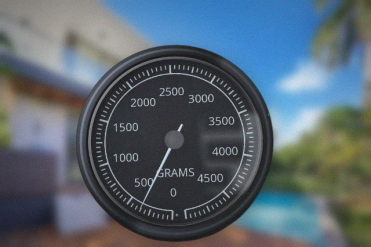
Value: 350,g
